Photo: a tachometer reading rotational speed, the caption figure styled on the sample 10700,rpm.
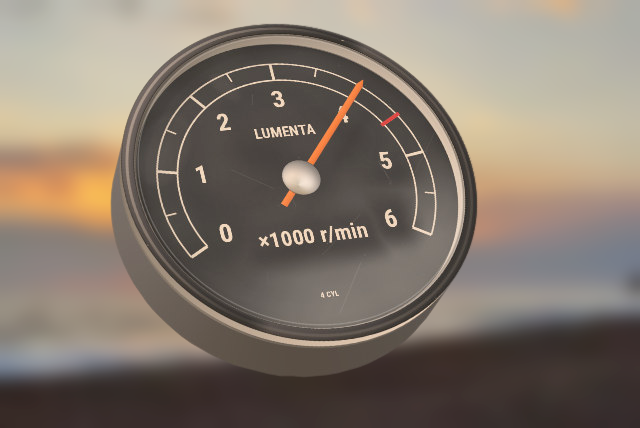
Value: 4000,rpm
